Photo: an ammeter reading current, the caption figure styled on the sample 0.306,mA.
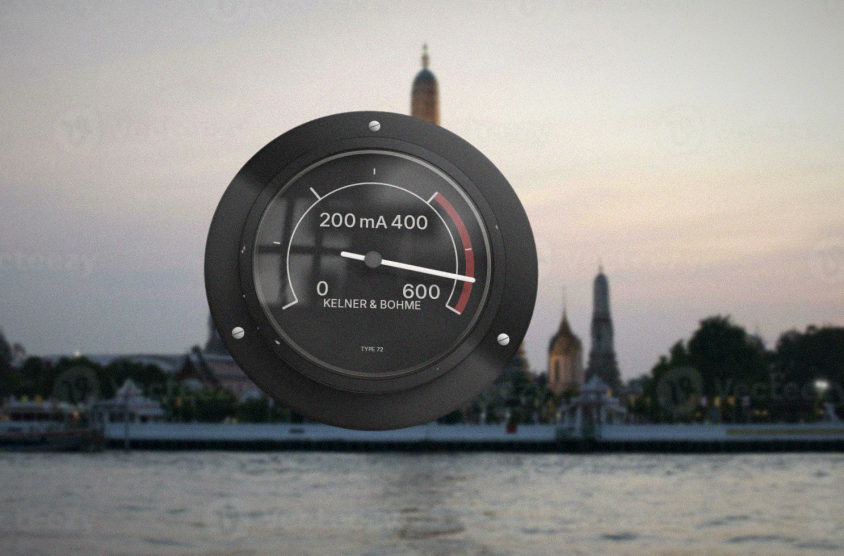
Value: 550,mA
